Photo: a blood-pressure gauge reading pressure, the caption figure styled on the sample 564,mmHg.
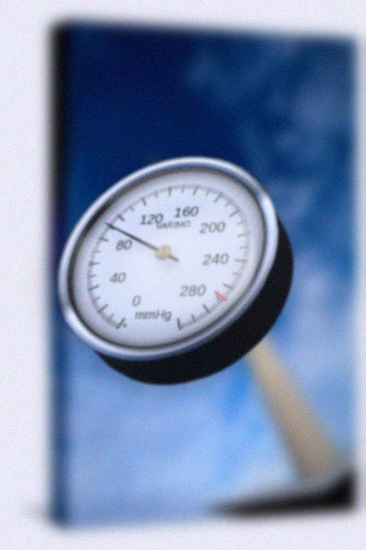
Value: 90,mmHg
